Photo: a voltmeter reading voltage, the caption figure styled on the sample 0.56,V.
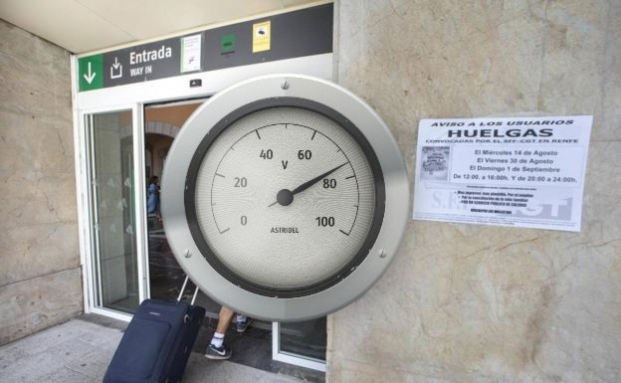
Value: 75,V
